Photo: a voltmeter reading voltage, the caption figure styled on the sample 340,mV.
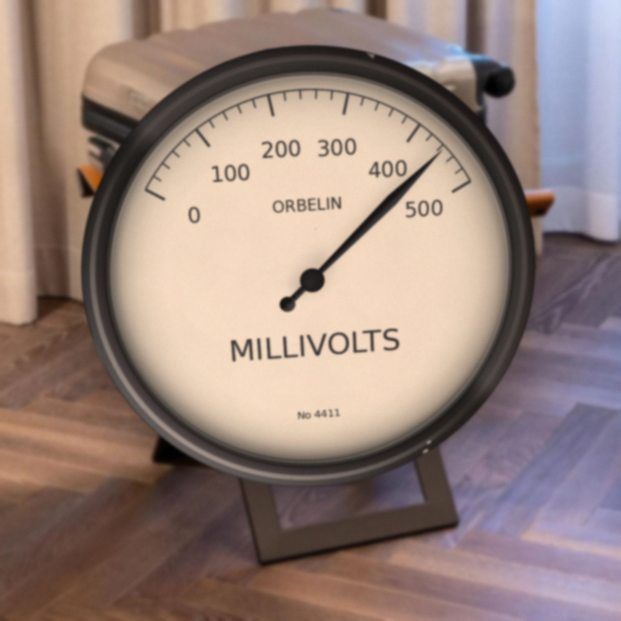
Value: 440,mV
